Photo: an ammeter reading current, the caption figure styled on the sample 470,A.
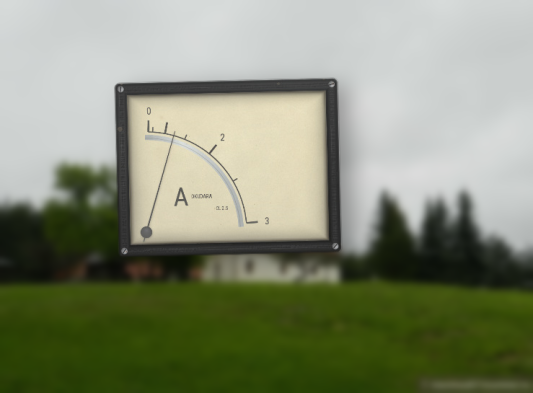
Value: 1.25,A
